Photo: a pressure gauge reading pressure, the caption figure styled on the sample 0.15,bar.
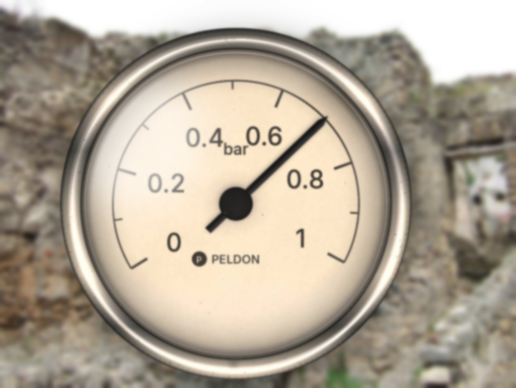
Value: 0.7,bar
